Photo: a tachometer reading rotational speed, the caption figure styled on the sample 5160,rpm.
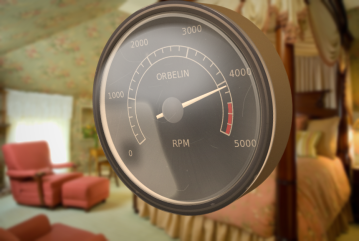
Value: 4100,rpm
